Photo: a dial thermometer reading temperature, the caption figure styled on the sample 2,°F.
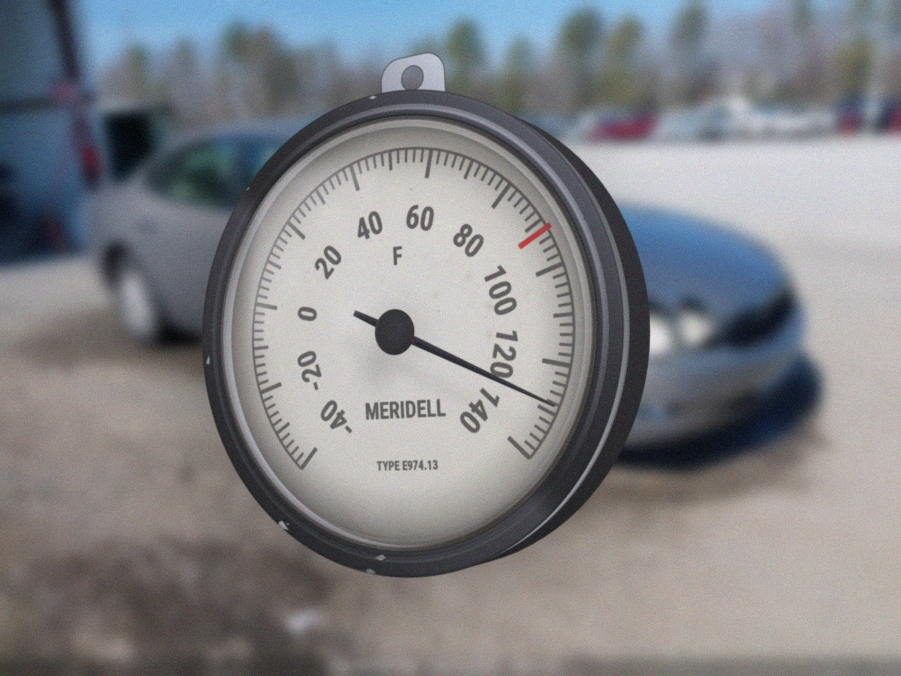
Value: 128,°F
